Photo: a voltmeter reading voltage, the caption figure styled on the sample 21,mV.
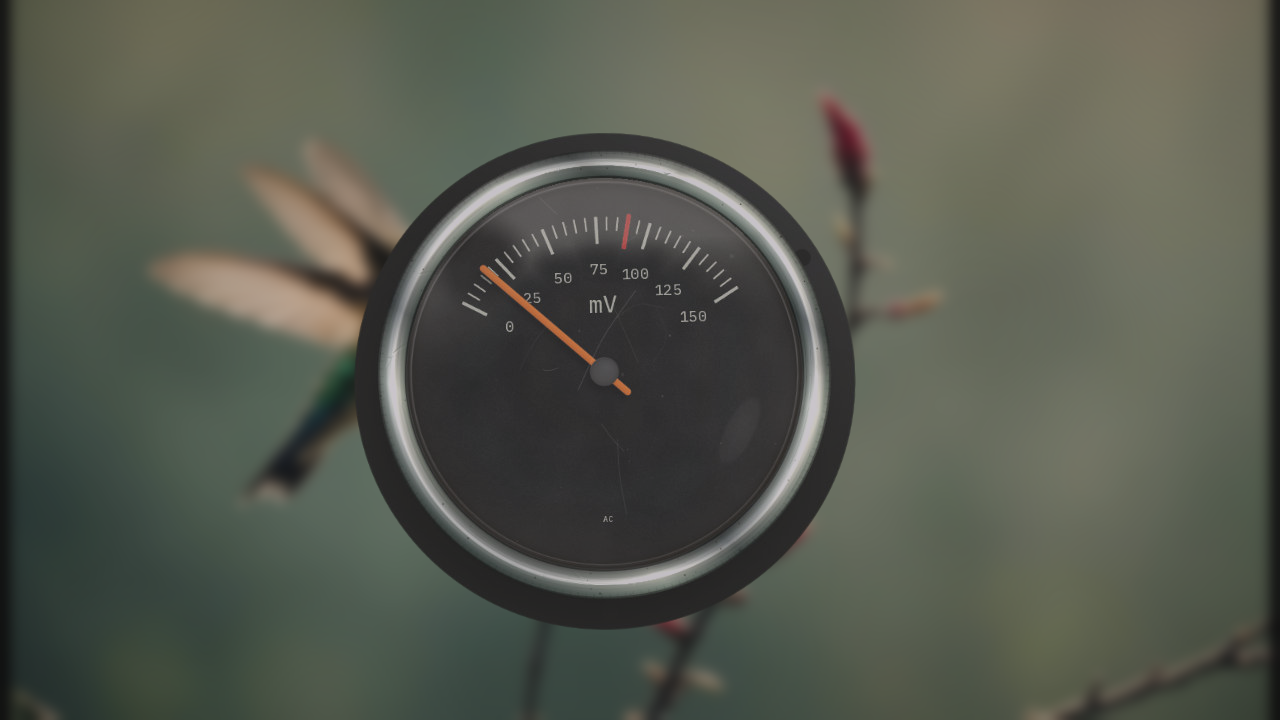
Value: 17.5,mV
